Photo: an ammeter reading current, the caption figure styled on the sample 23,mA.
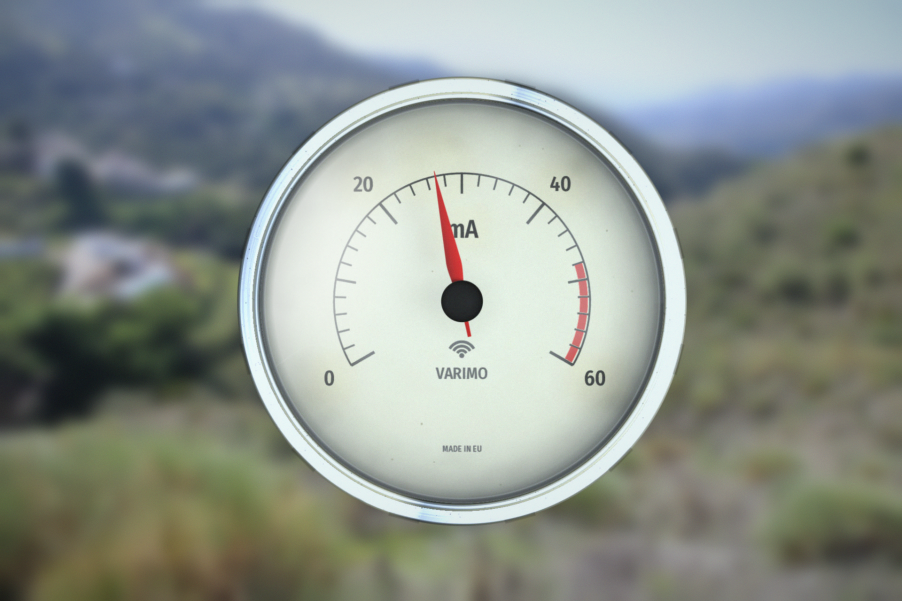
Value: 27,mA
